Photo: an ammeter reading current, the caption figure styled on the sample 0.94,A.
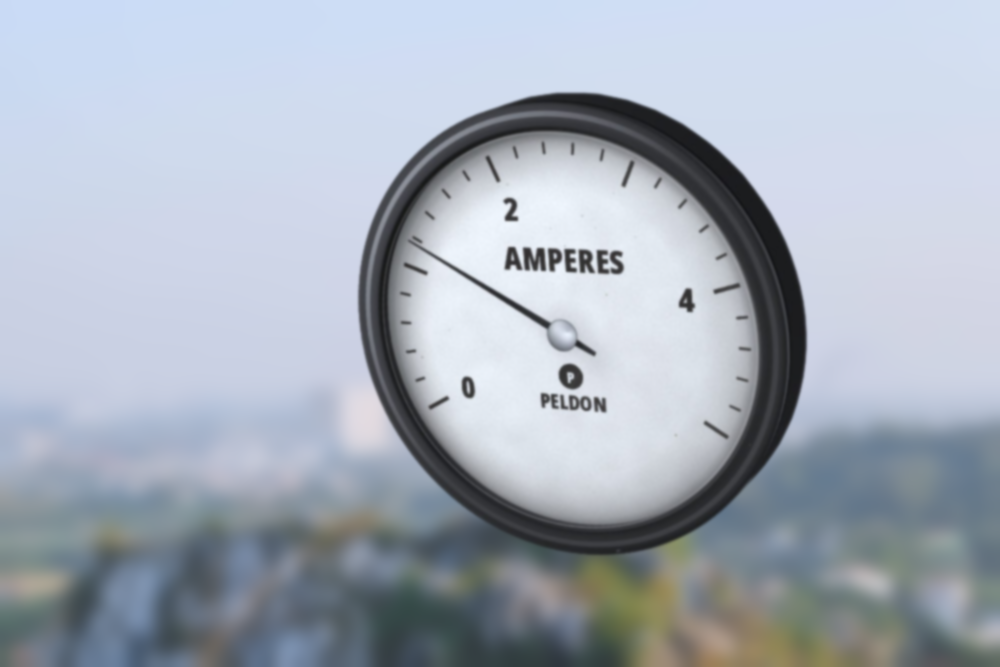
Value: 1.2,A
